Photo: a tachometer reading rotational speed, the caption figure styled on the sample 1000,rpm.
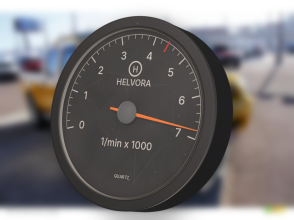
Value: 6800,rpm
